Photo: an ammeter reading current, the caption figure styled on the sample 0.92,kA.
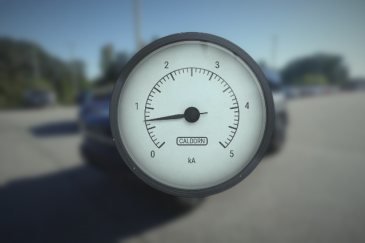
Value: 0.7,kA
